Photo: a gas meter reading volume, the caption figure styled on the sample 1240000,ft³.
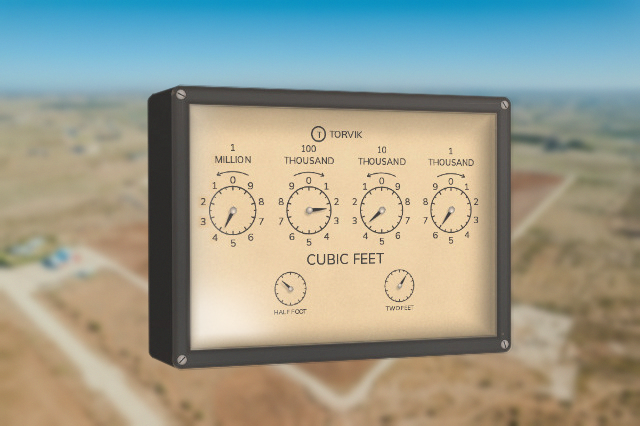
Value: 423600,ft³
